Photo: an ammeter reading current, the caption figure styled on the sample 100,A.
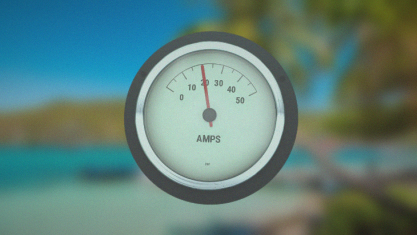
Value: 20,A
